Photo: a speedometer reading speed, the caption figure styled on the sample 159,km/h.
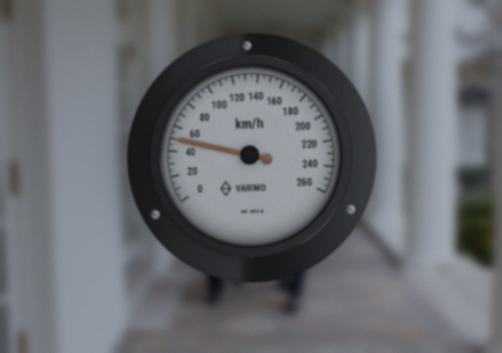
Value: 50,km/h
